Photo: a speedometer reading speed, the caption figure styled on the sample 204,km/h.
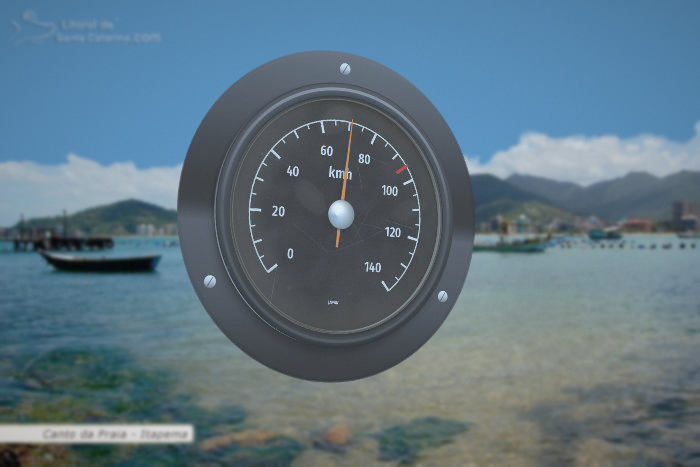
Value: 70,km/h
